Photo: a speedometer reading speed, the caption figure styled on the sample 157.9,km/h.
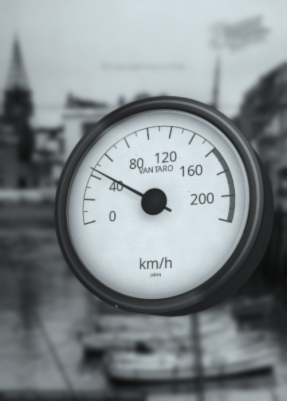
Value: 45,km/h
